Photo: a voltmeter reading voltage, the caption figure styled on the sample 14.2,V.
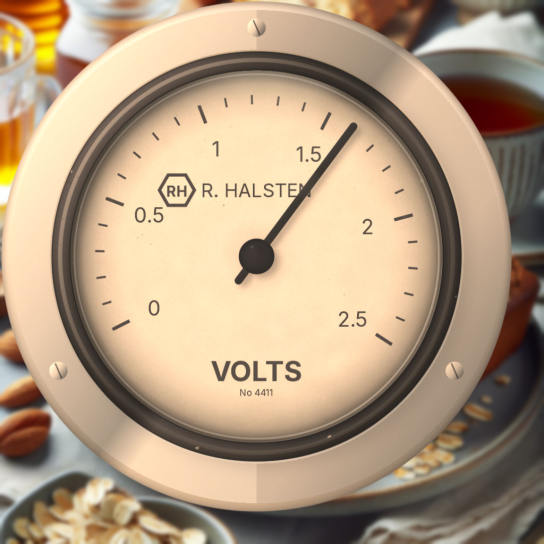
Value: 1.6,V
